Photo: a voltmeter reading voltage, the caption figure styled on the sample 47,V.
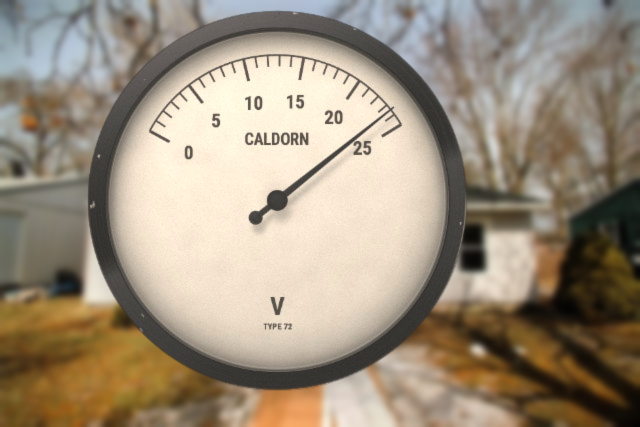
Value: 23.5,V
